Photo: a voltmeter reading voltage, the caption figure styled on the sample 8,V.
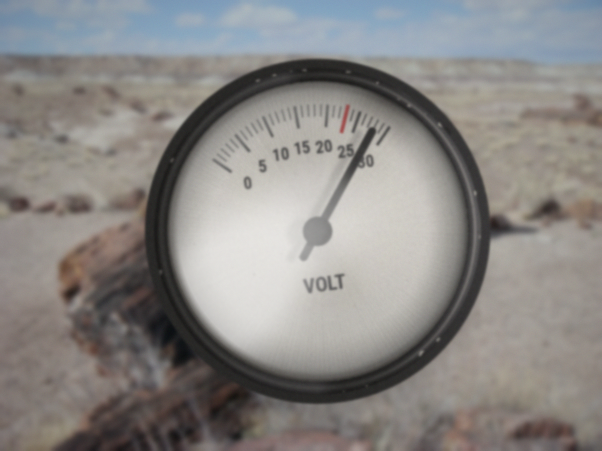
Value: 28,V
